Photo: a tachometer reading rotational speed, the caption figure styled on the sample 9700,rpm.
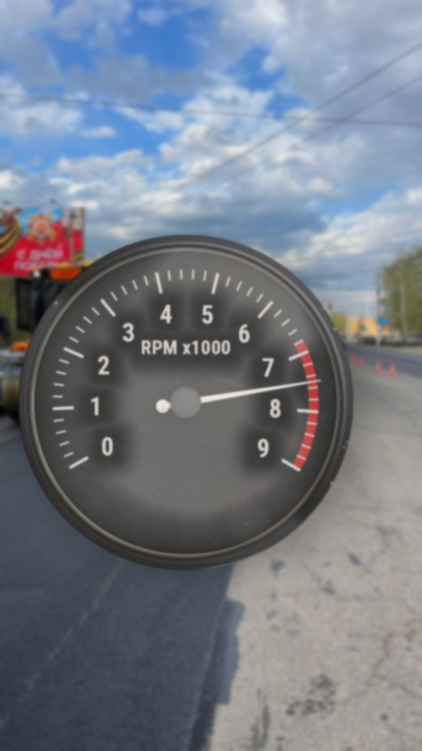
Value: 7500,rpm
